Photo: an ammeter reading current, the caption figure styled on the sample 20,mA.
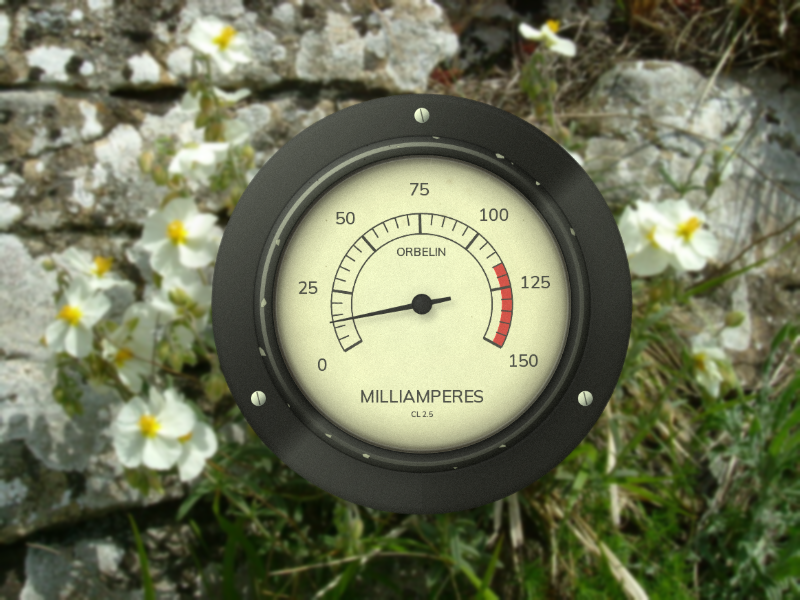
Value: 12.5,mA
